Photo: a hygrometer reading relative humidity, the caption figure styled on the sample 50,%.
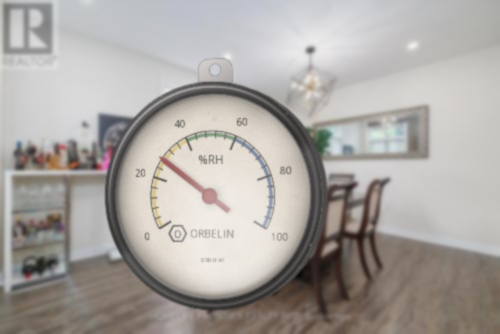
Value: 28,%
